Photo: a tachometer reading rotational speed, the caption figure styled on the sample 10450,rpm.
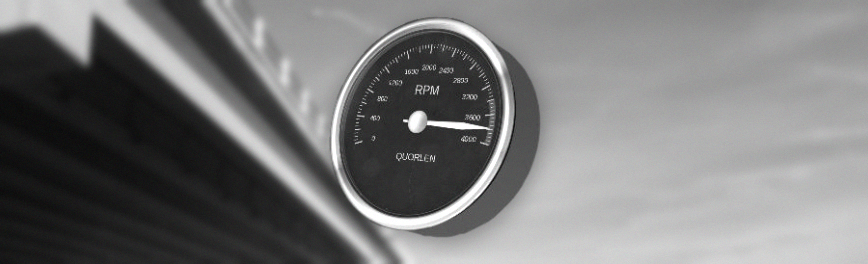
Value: 3800,rpm
